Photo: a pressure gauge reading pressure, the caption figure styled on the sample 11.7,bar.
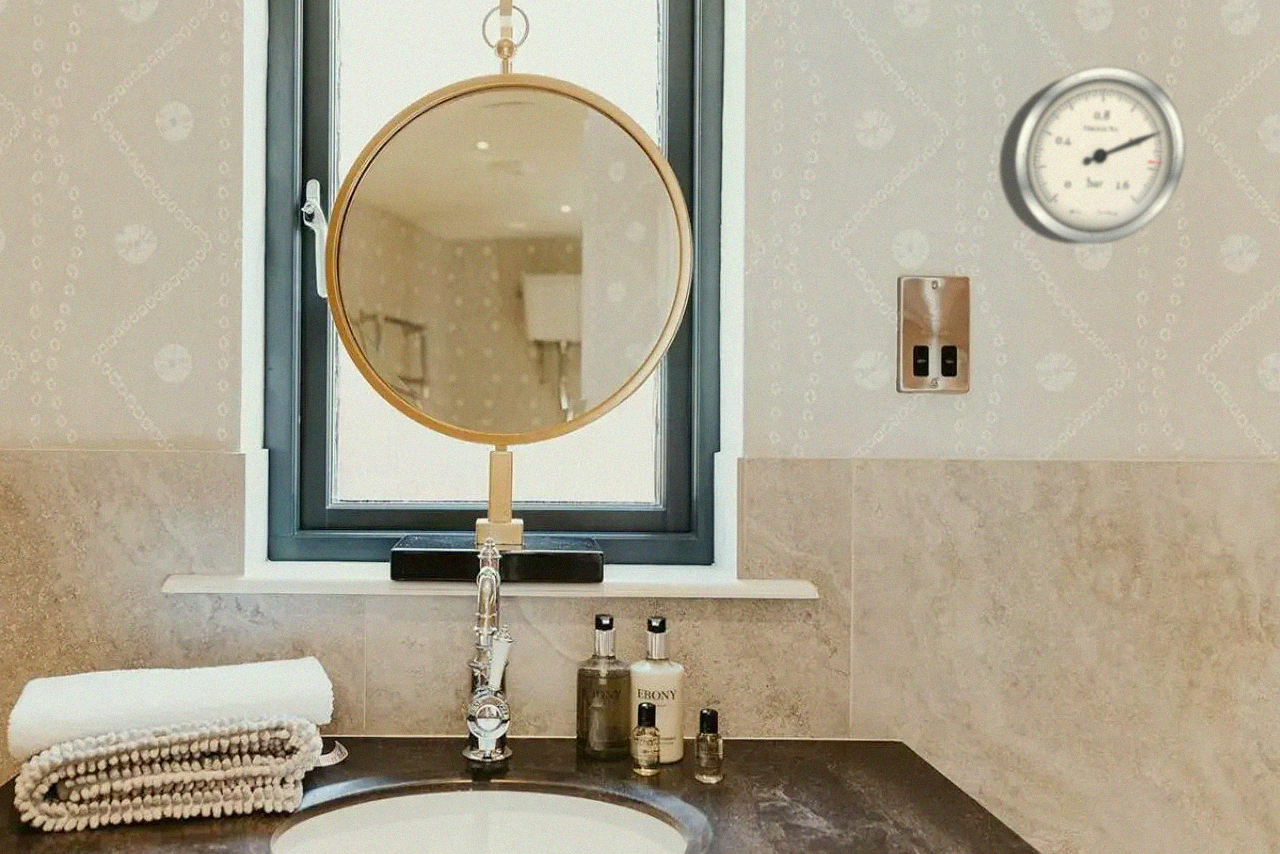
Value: 1.2,bar
